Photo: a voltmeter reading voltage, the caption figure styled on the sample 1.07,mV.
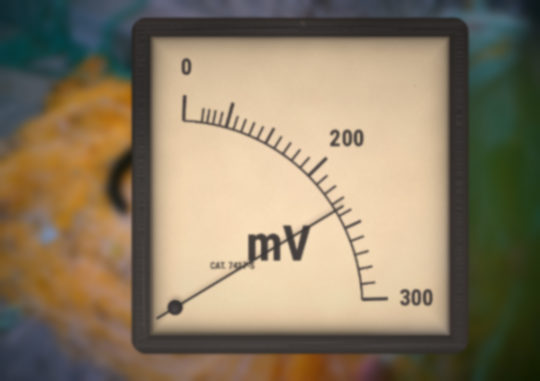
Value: 235,mV
